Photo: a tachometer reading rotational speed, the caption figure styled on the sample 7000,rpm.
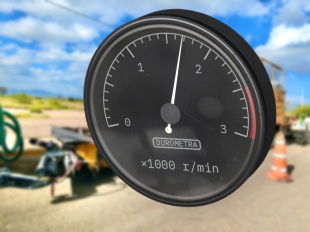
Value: 1700,rpm
